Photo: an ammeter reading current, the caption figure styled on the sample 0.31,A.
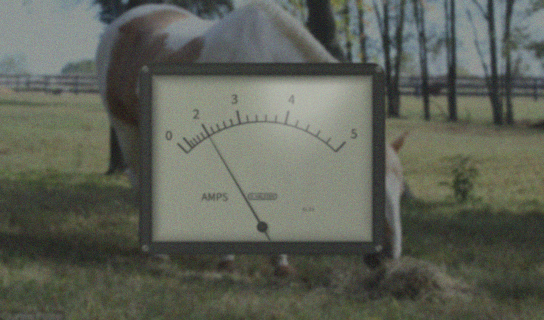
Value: 2,A
